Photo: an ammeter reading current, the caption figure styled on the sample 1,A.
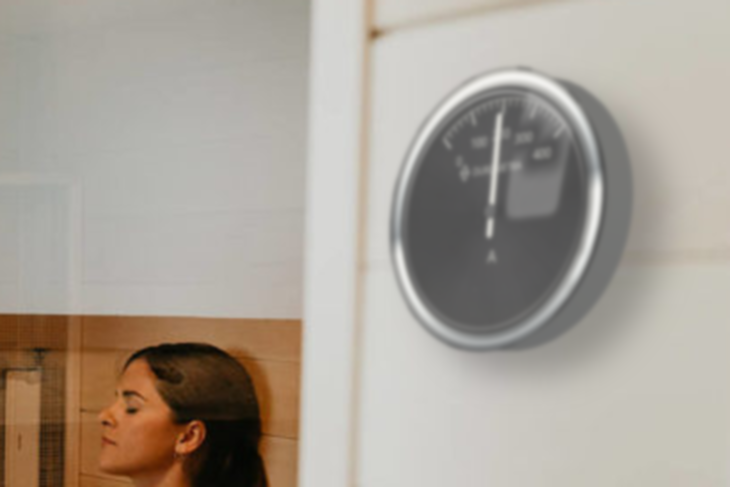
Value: 200,A
